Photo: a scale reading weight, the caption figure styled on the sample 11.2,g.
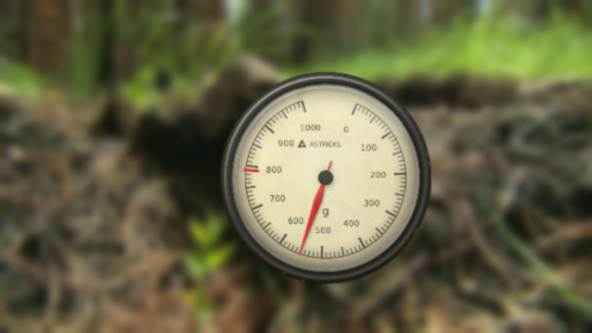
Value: 550,g
